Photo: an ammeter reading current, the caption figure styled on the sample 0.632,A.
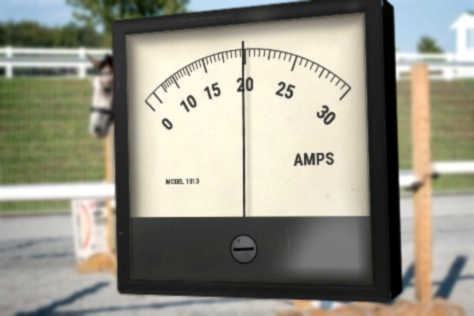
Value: 20,A
